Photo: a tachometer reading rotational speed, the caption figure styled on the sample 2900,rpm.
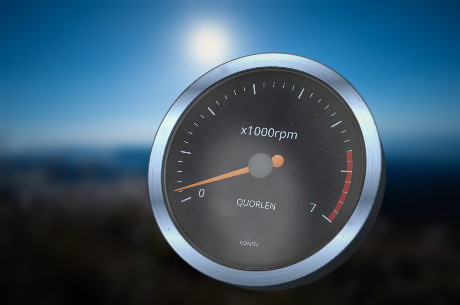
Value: 200,rpm
